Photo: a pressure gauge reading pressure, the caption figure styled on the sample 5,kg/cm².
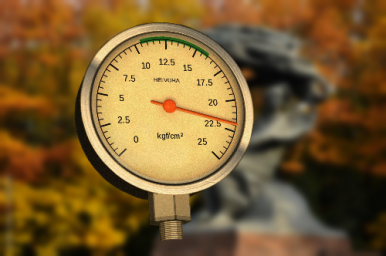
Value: 22,kg/cm²
